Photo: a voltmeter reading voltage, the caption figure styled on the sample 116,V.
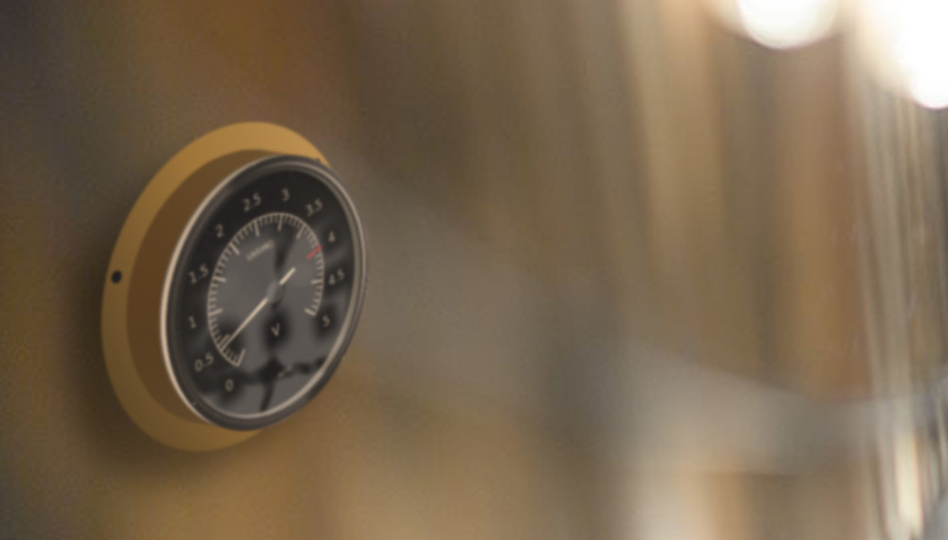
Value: 0.5,V
